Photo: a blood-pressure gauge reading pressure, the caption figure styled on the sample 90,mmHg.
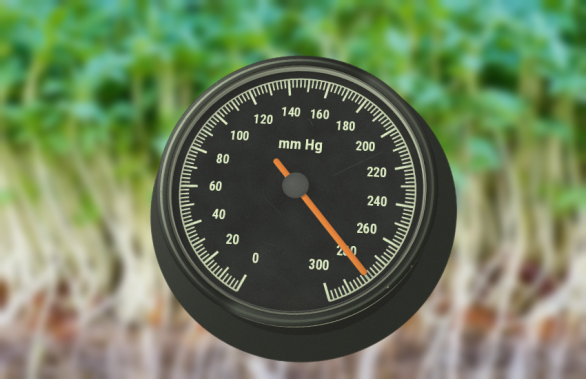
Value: 280,mmHg
